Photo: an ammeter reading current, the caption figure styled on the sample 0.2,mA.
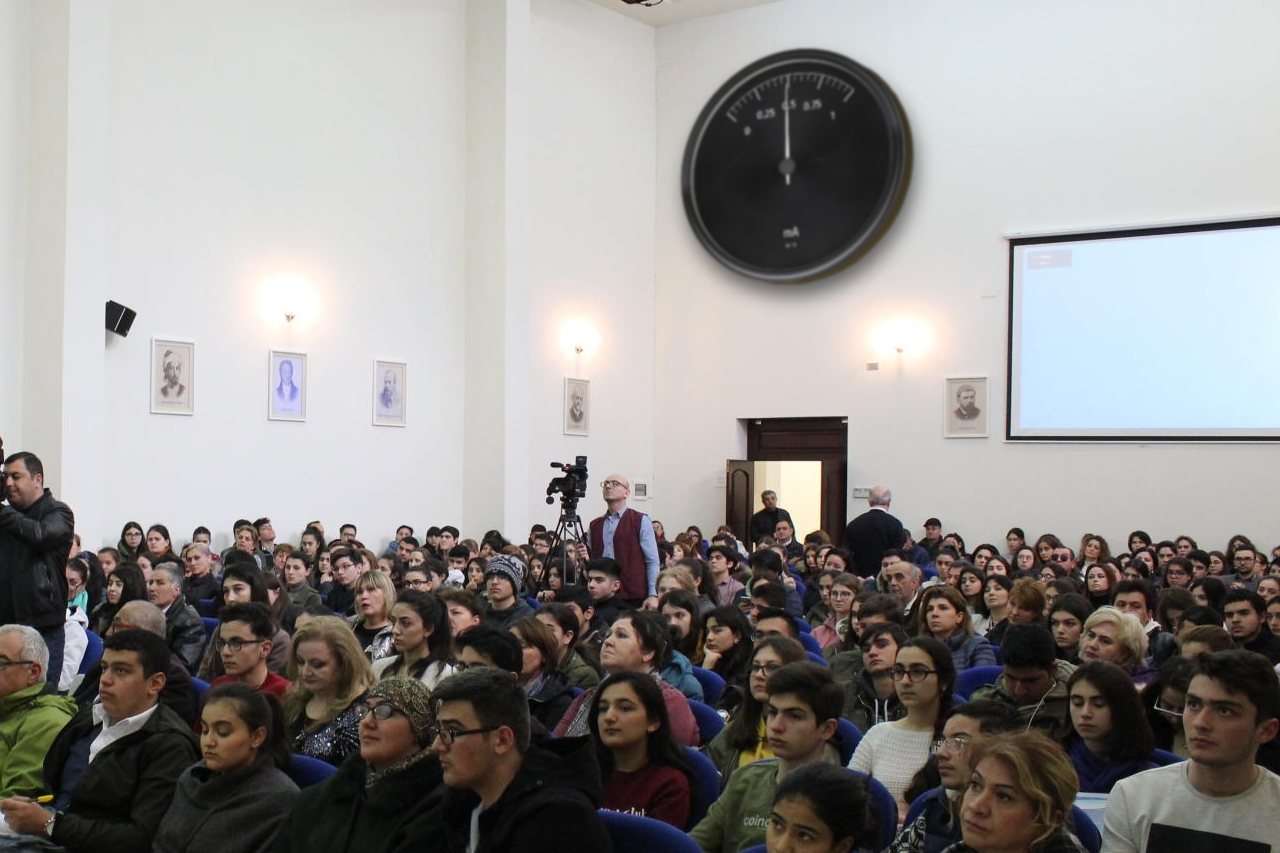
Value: 0.5,mA
